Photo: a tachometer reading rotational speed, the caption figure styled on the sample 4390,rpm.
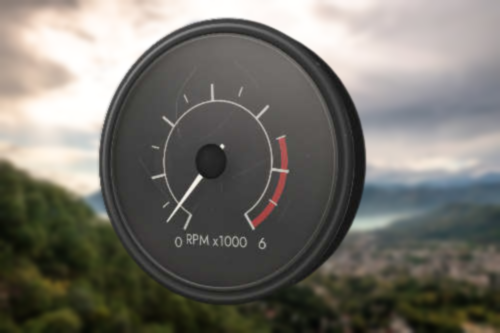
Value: 250,rpm
